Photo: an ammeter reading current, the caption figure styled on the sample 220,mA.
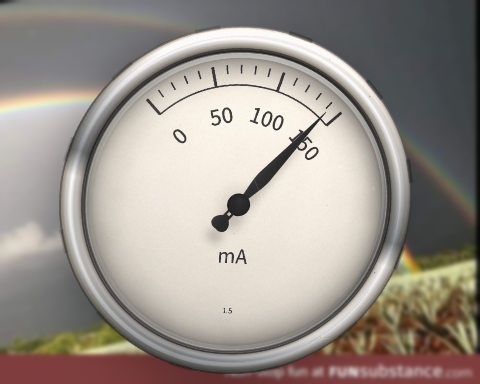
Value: 140,mA
